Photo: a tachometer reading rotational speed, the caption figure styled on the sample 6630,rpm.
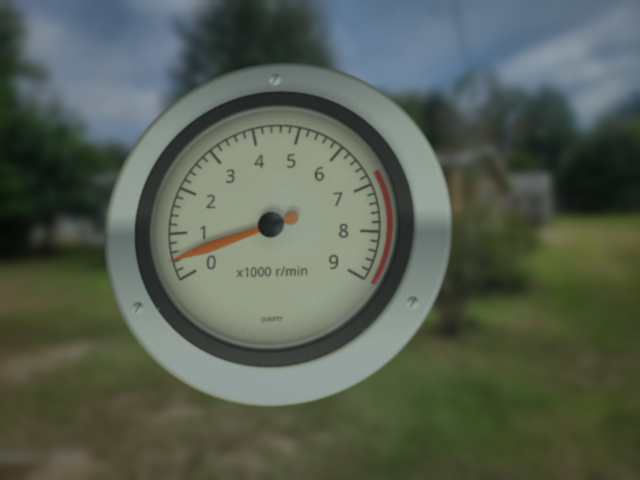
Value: 400,rpm
